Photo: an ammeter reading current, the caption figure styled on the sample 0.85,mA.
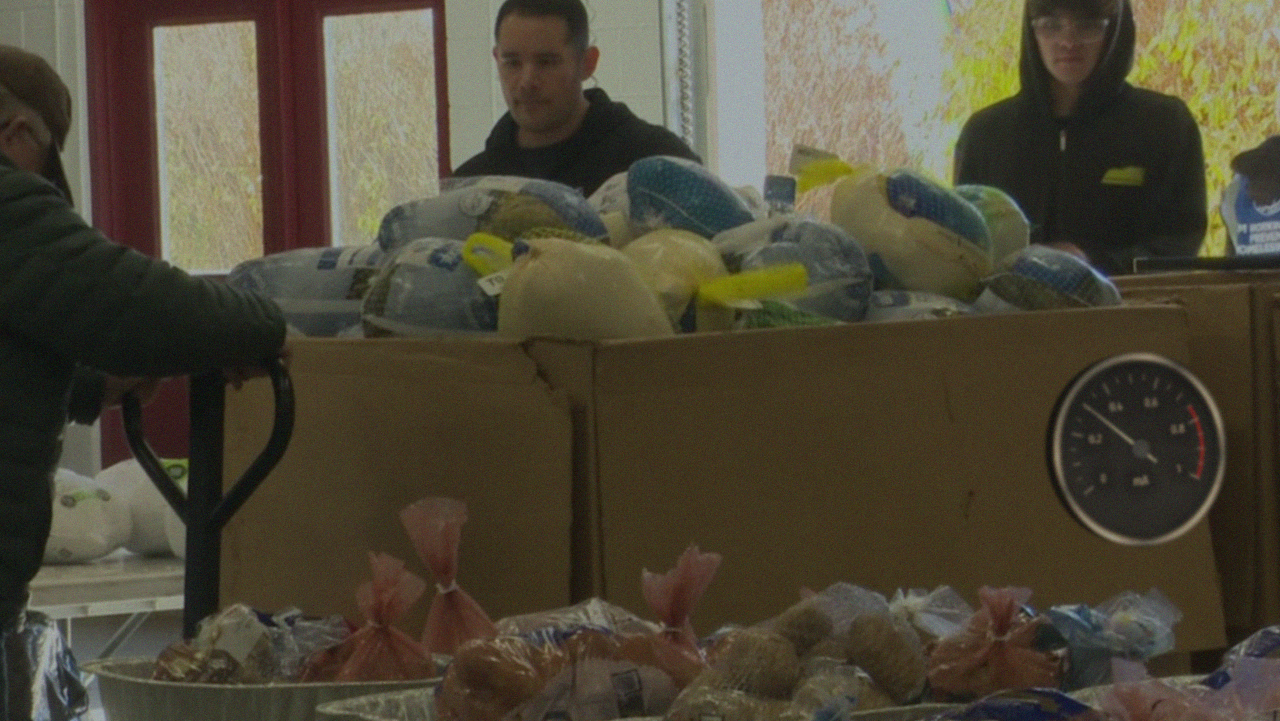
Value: 0.3,mA
